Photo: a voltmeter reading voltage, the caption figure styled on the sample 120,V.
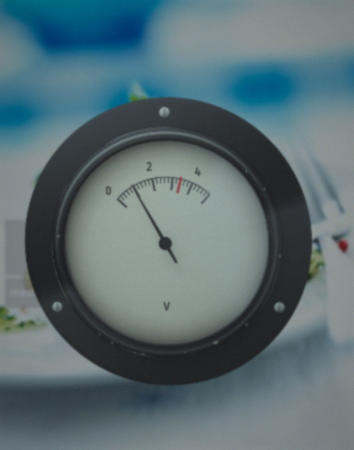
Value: 1,V
